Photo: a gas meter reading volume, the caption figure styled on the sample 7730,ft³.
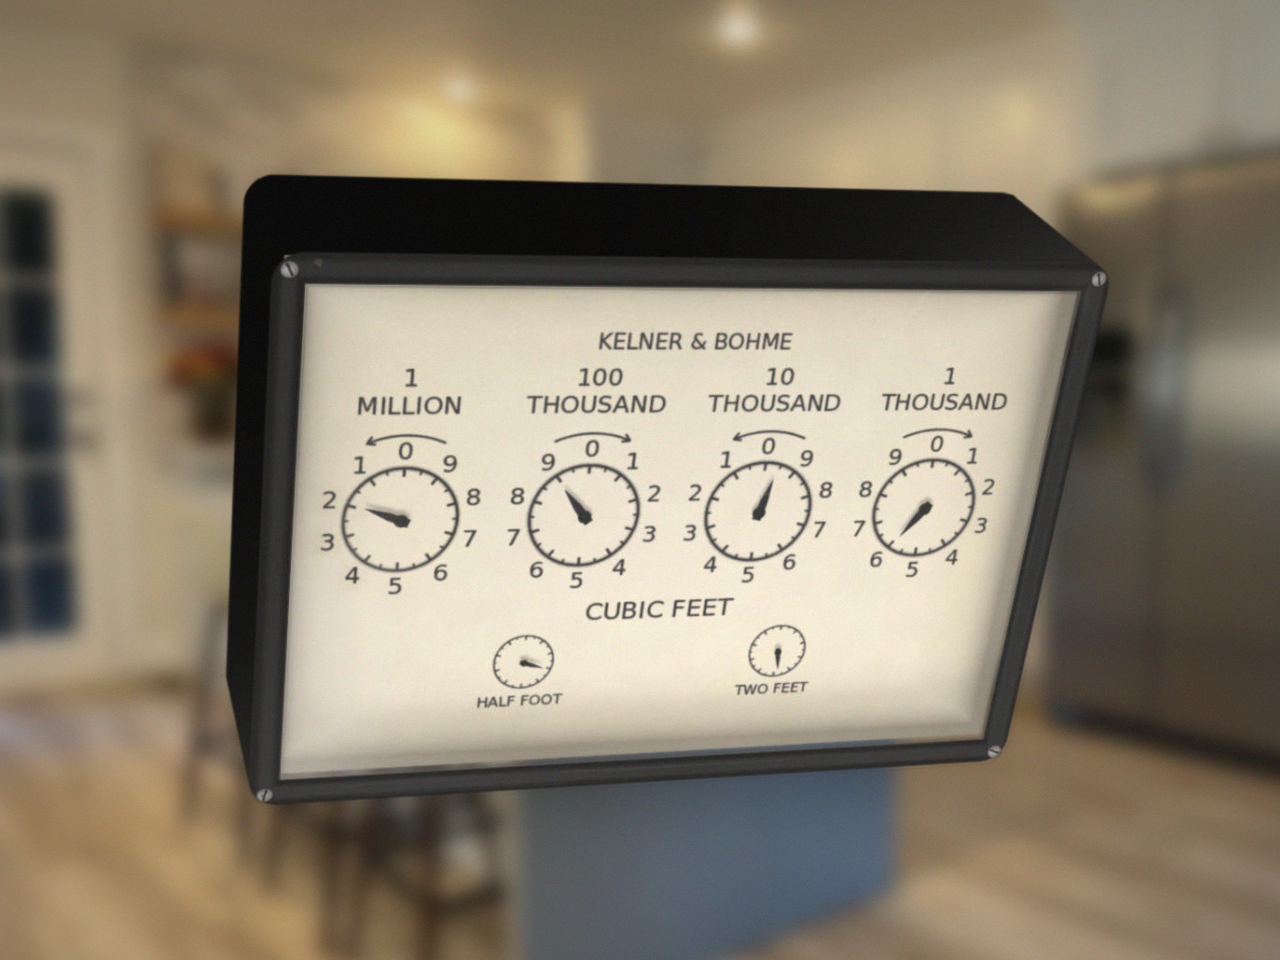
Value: 189600,ft³
